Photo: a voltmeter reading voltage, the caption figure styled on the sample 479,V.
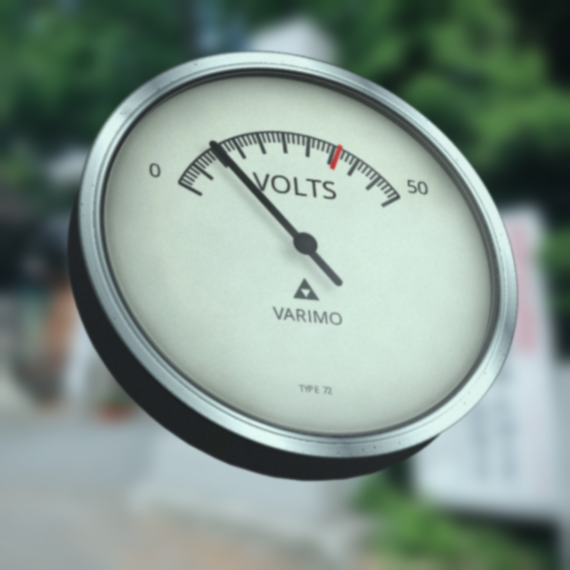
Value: 10,V
